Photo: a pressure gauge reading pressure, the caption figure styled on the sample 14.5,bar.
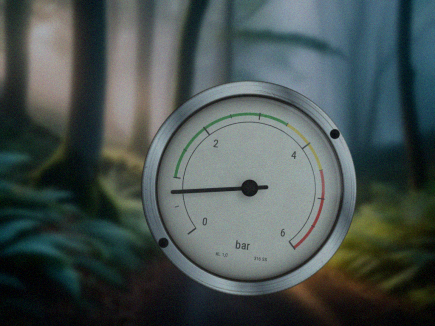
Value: 0.75,bar
